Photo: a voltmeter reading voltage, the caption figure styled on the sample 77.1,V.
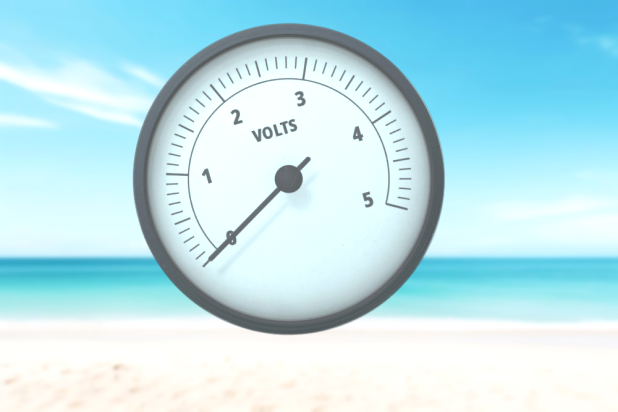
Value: 0,V
